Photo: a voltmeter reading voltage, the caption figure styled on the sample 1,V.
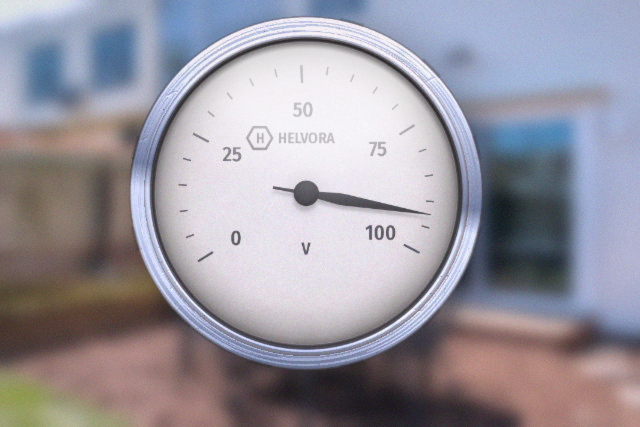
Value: 92.5,V
